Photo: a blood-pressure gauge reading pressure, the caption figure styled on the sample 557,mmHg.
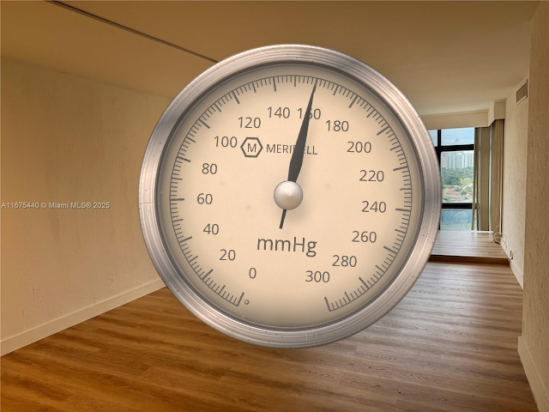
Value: 160,mmHg
